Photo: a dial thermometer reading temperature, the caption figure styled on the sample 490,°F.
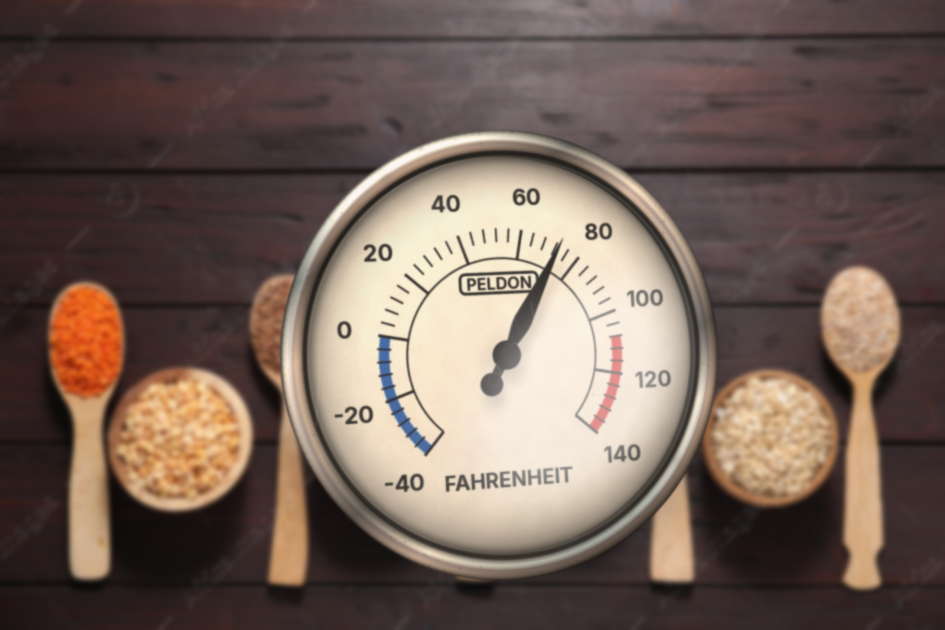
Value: 72,°F
